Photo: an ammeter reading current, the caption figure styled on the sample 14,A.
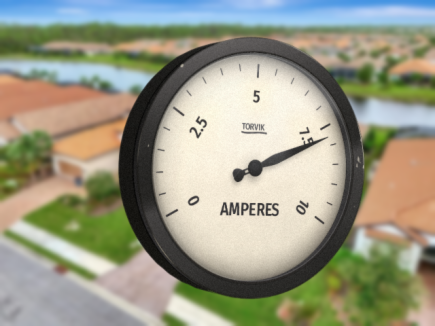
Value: 7.75,A
